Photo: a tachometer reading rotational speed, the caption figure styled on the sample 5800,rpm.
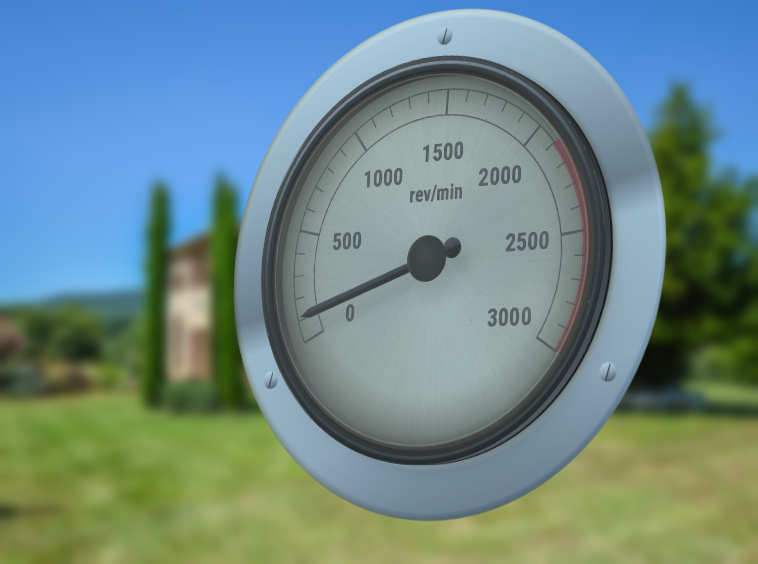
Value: 100,rpm
